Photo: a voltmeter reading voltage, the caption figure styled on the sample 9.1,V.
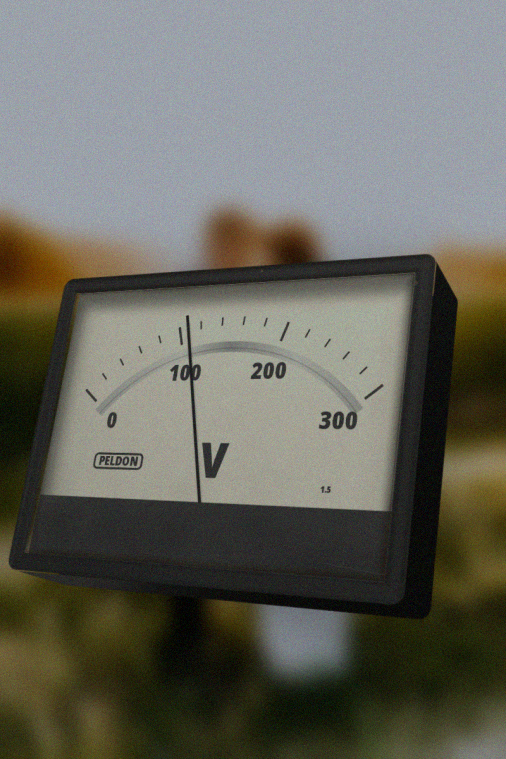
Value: 110,V
